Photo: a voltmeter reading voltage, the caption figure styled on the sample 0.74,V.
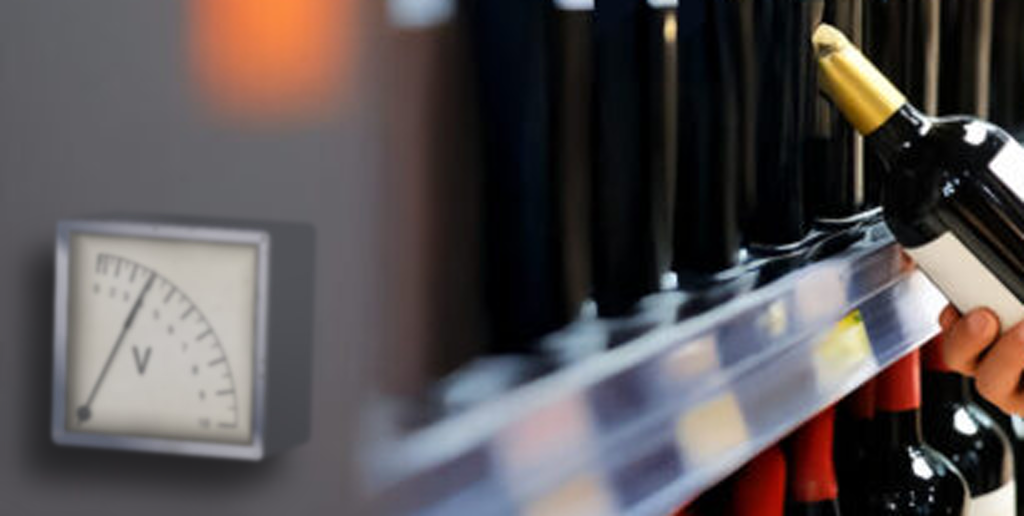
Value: 4,V
